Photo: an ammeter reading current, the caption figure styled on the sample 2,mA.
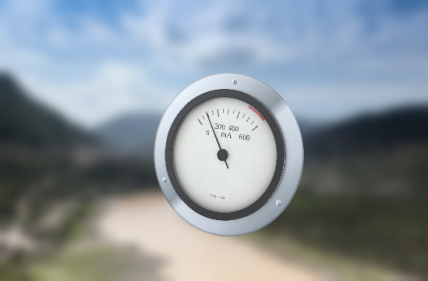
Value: 100,mA
